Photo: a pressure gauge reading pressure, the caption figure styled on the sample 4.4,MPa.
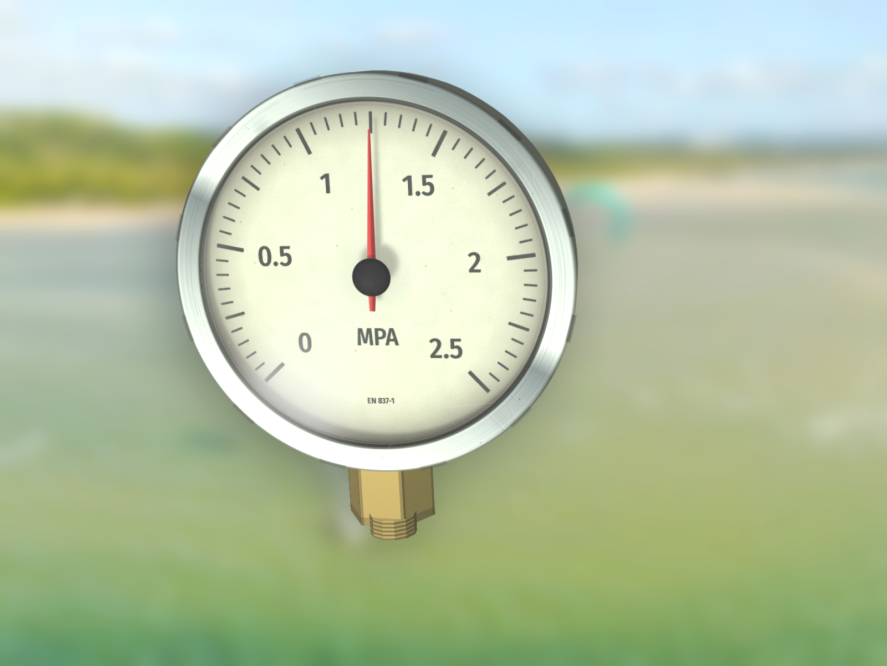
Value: 1.25,MPa
